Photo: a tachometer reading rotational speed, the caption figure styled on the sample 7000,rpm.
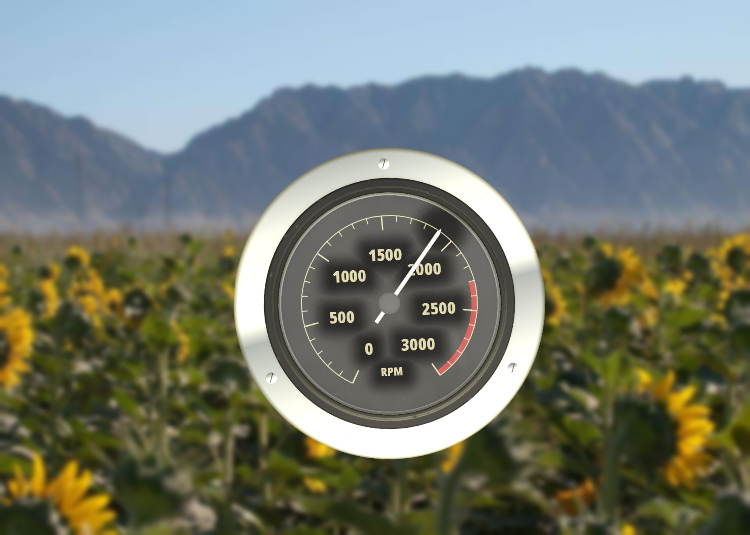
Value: 1900,rpm
